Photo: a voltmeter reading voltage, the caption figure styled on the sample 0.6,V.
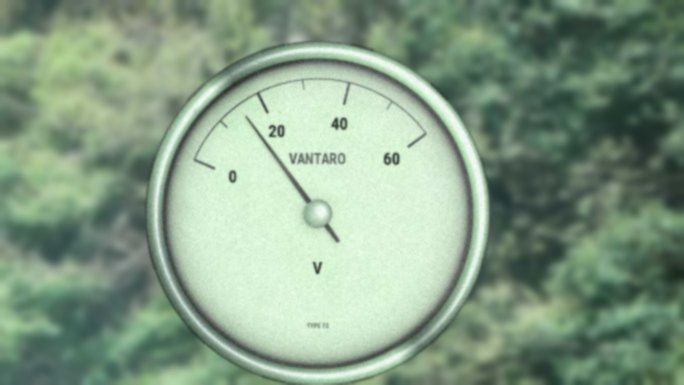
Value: 15,V
